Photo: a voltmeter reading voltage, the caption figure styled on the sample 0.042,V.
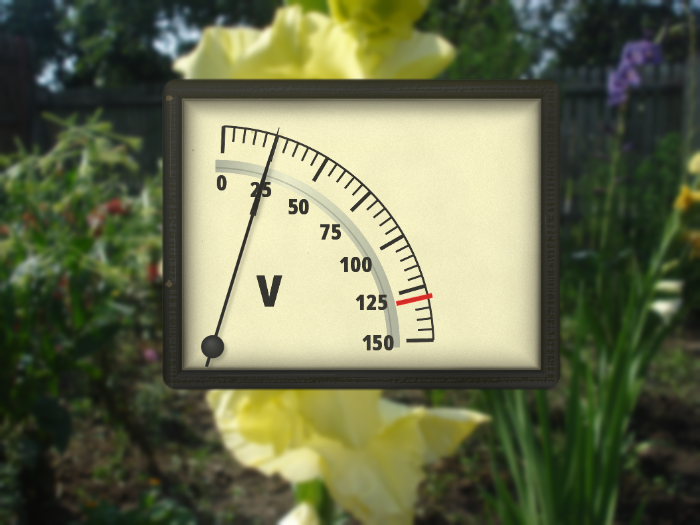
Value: 25,V
